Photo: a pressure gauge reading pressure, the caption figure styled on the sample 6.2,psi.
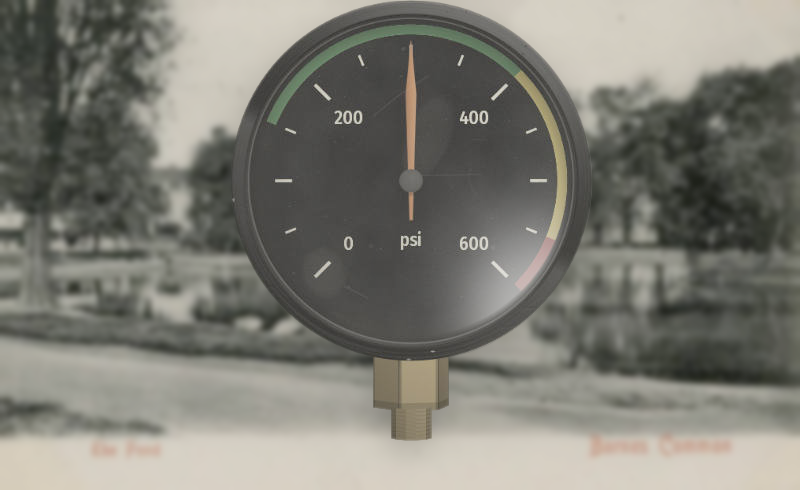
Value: 300,psi
